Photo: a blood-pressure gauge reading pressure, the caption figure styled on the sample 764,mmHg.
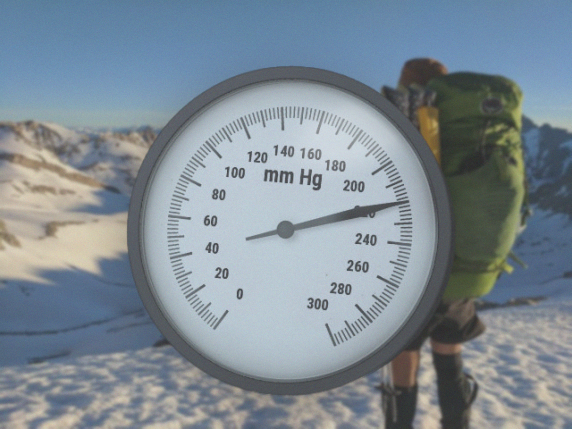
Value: 220,mmHg
